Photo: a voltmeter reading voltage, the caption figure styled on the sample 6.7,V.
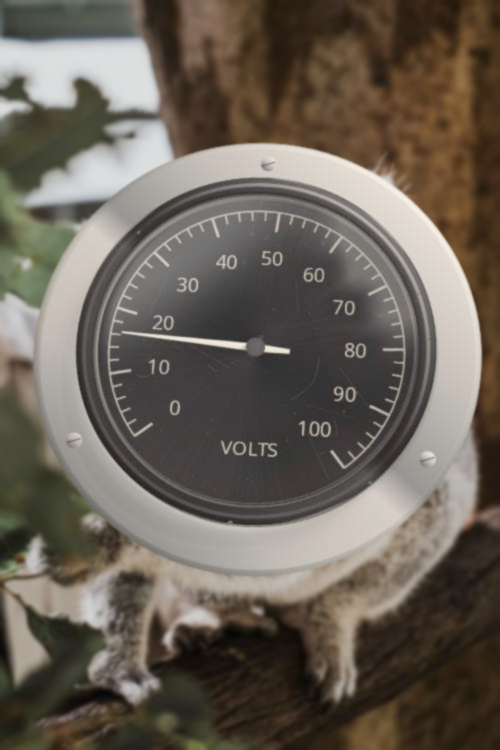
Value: 16,V
